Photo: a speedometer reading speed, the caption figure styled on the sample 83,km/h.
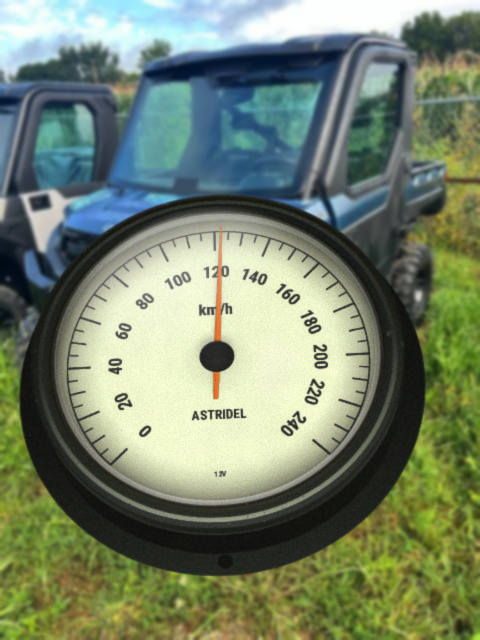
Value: 122.5,km/h
